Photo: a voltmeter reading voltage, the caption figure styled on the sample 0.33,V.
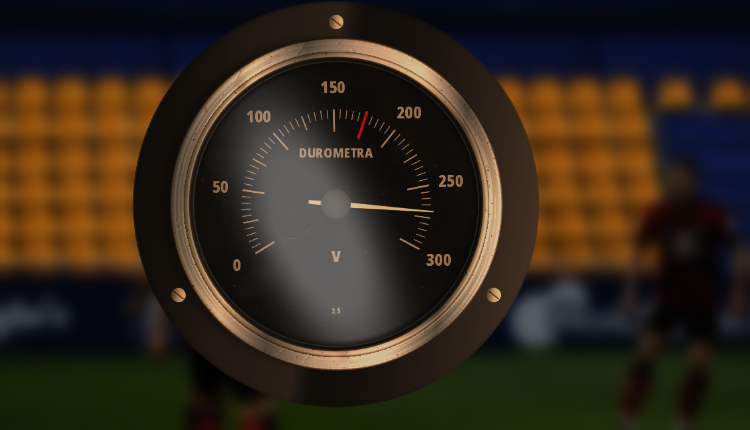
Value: 270,V
